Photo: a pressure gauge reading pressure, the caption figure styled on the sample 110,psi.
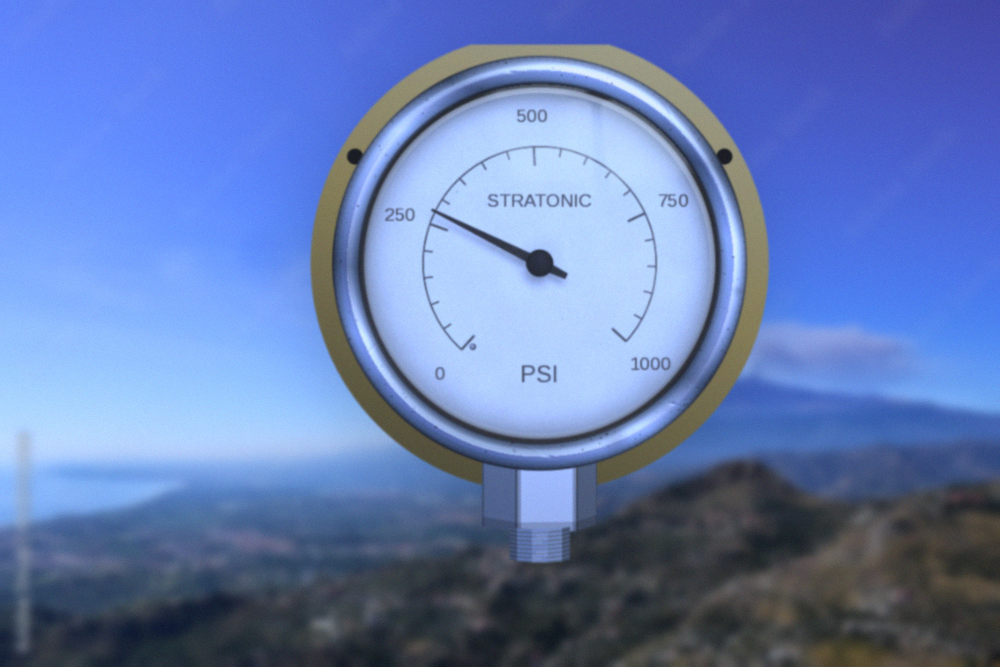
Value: 275,psi
